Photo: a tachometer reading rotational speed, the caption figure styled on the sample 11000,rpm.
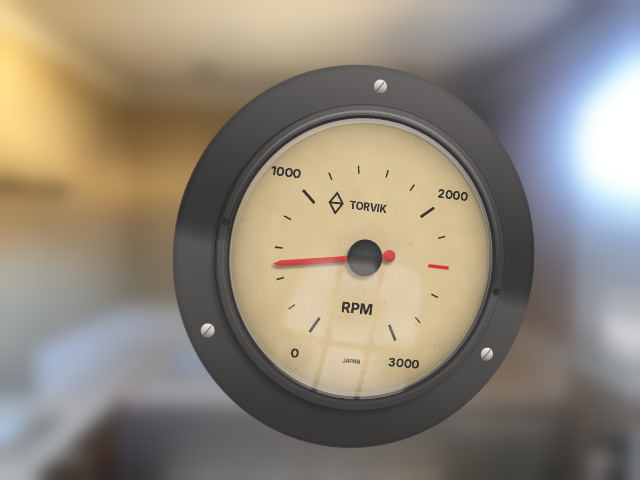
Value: 500,rpm
